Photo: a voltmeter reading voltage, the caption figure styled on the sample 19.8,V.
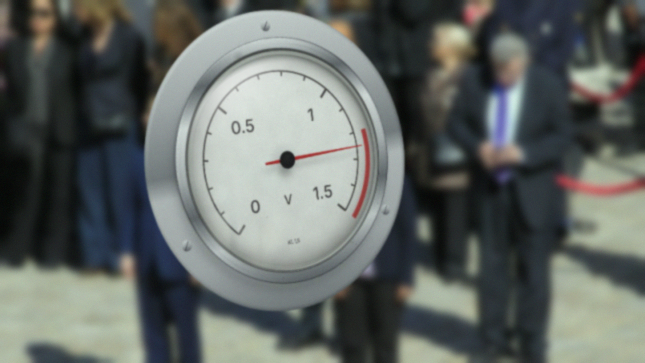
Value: 1.25,V
